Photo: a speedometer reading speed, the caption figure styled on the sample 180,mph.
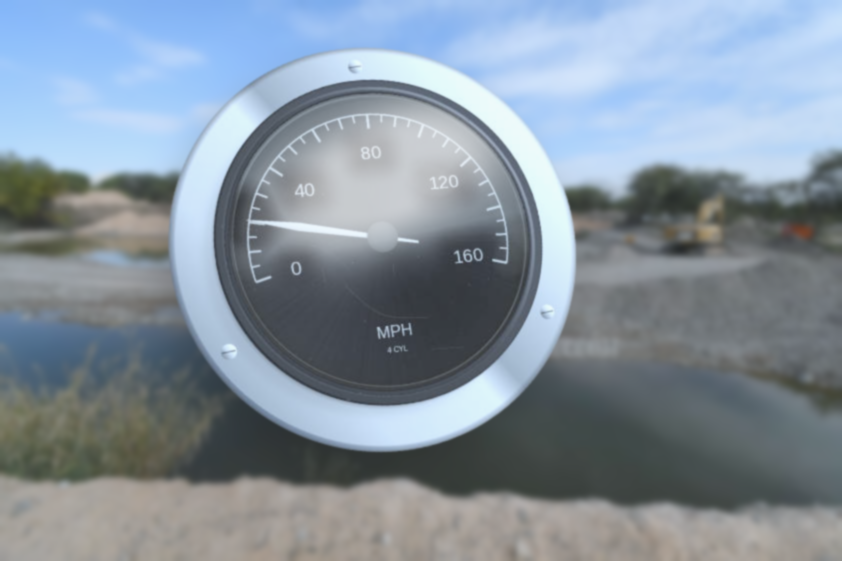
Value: 20,mph
